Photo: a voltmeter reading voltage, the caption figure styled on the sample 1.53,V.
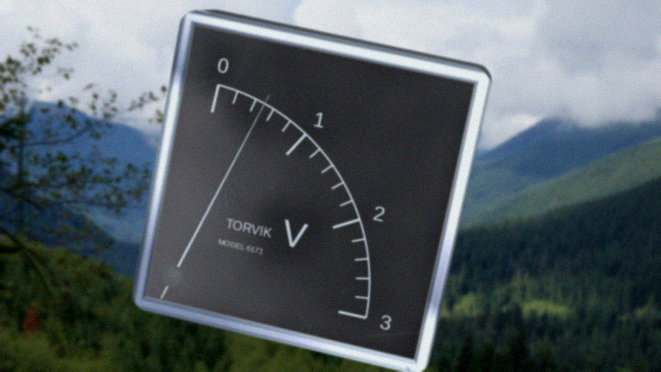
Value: 0.5,V
